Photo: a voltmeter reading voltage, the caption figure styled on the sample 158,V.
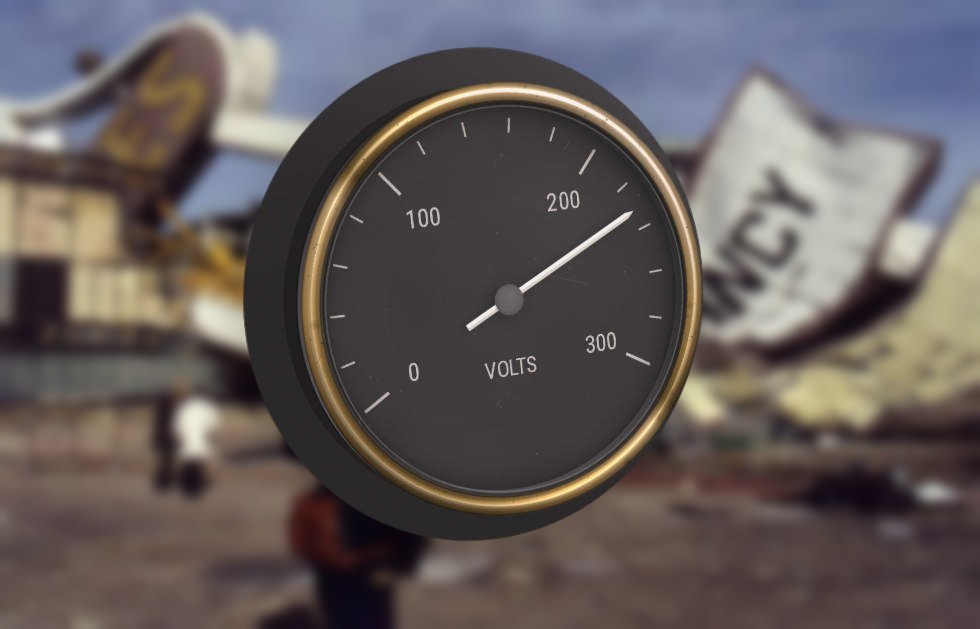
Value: 230,V
